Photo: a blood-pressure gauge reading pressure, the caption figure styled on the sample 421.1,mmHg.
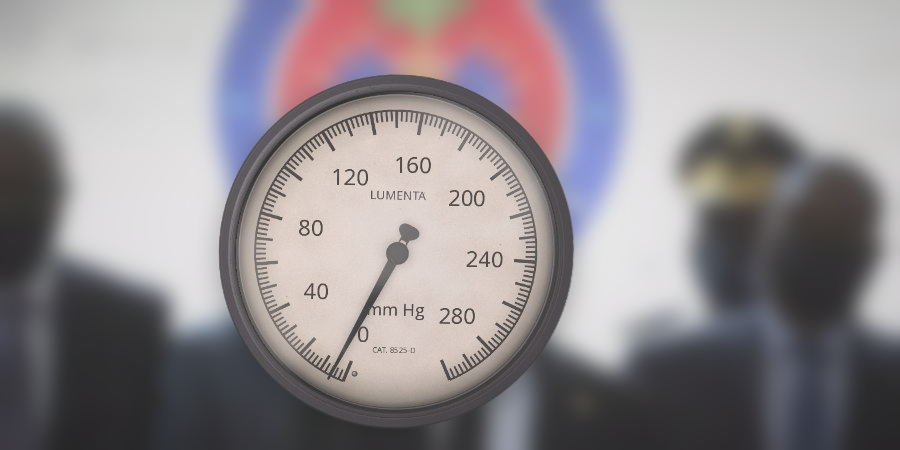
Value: 6,mmHg
